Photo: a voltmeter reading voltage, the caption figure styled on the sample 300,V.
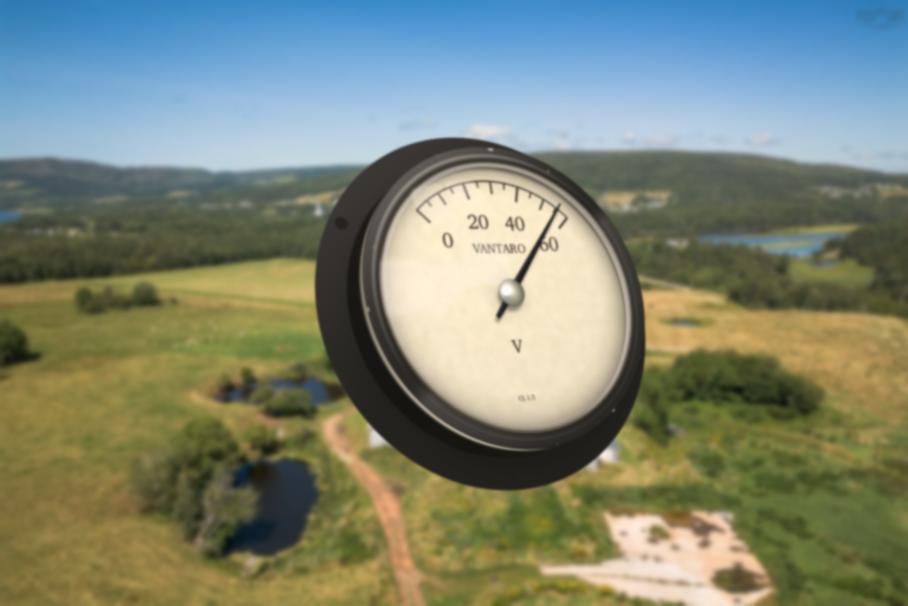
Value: 55,V
